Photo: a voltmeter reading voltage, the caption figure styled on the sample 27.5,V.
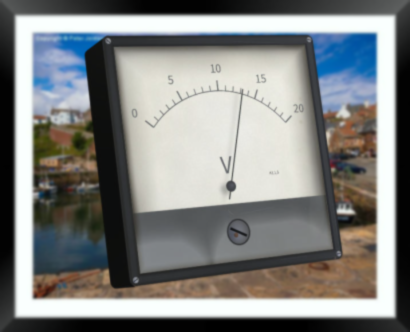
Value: 13,V
